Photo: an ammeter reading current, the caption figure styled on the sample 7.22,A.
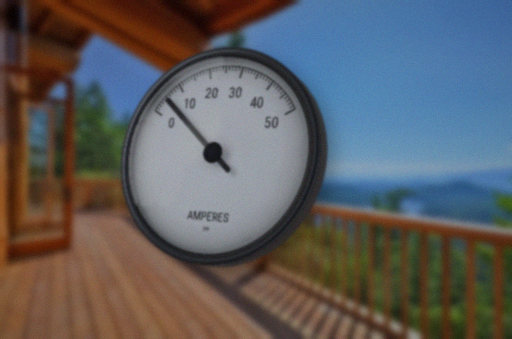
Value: 5,A
